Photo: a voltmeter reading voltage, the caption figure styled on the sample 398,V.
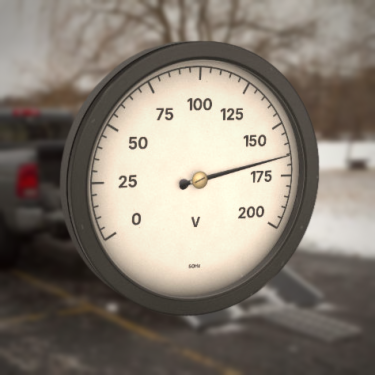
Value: 165,V
